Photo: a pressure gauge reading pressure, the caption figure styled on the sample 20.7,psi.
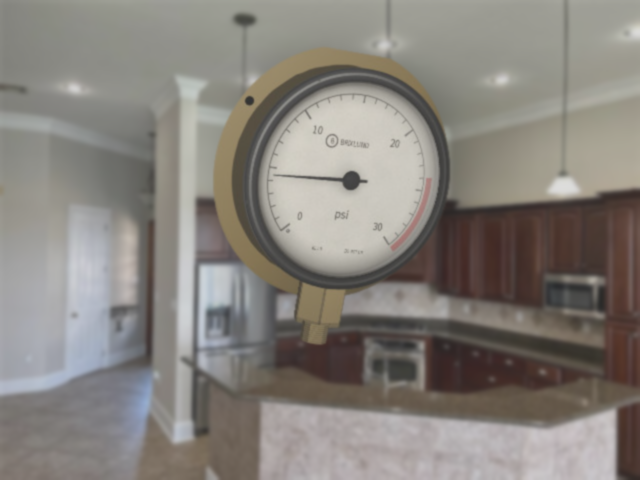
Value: 4.5,psi
